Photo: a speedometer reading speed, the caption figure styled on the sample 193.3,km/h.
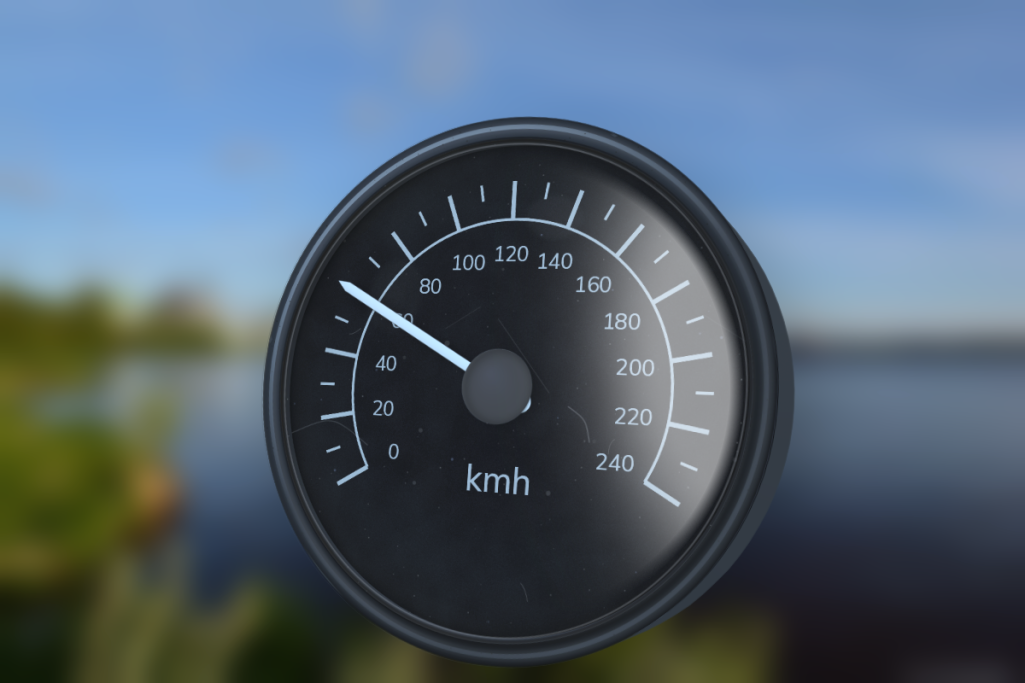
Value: 60,km/h
